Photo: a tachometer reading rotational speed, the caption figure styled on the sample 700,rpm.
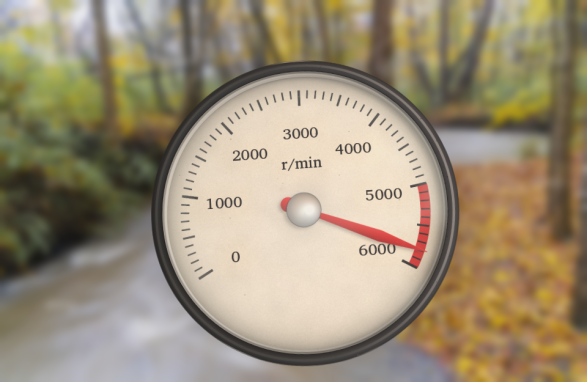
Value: 5800,rpm
